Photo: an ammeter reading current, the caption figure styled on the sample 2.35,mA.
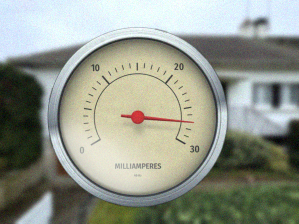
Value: 27,mA
